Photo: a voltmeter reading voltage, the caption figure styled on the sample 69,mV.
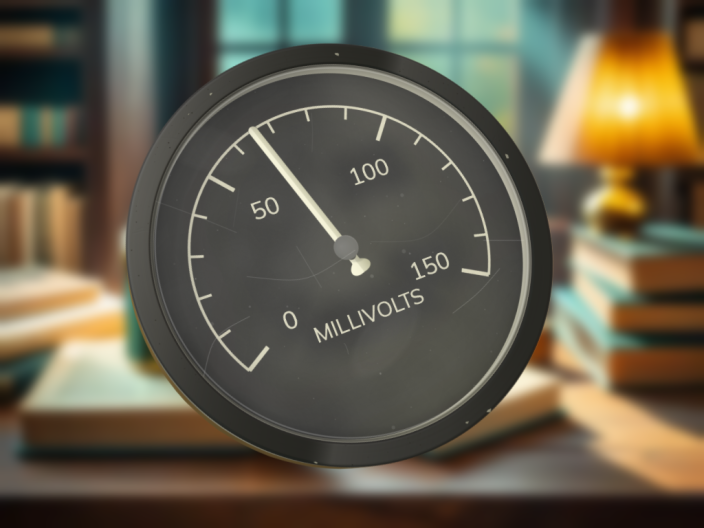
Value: 65,mV
